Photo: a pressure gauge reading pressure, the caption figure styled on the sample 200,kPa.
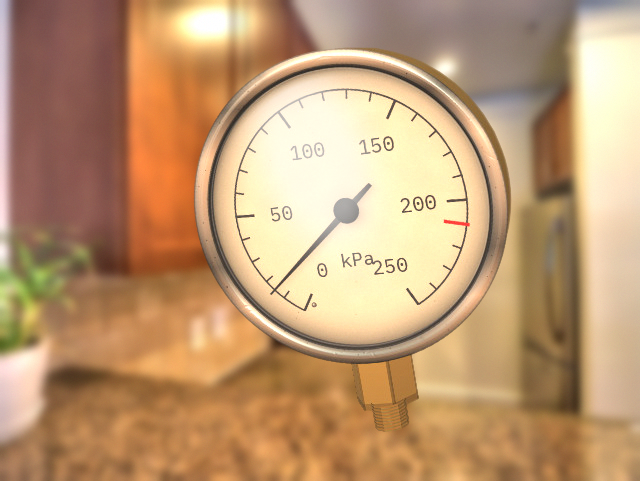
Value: 15,kPa
